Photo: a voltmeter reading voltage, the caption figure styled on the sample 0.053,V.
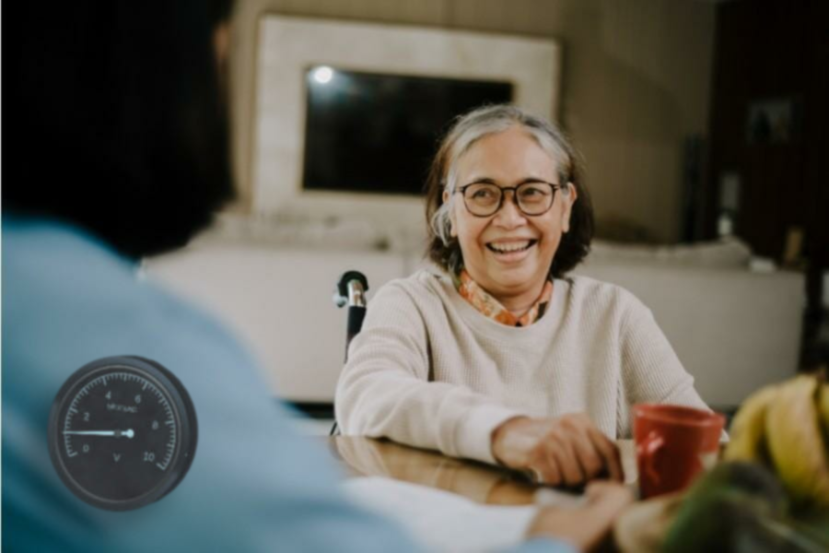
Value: 1,V
